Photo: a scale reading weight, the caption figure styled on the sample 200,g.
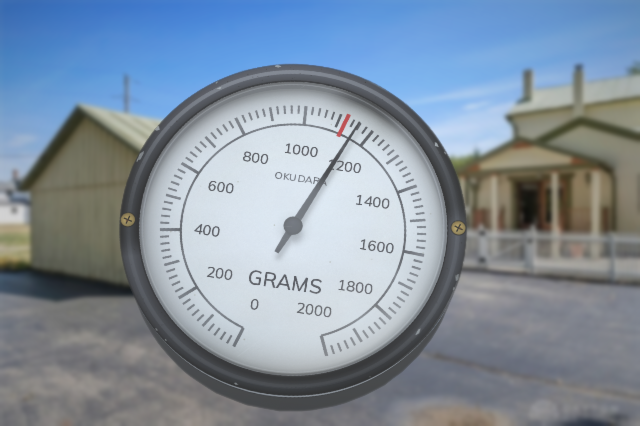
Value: 1160,g
